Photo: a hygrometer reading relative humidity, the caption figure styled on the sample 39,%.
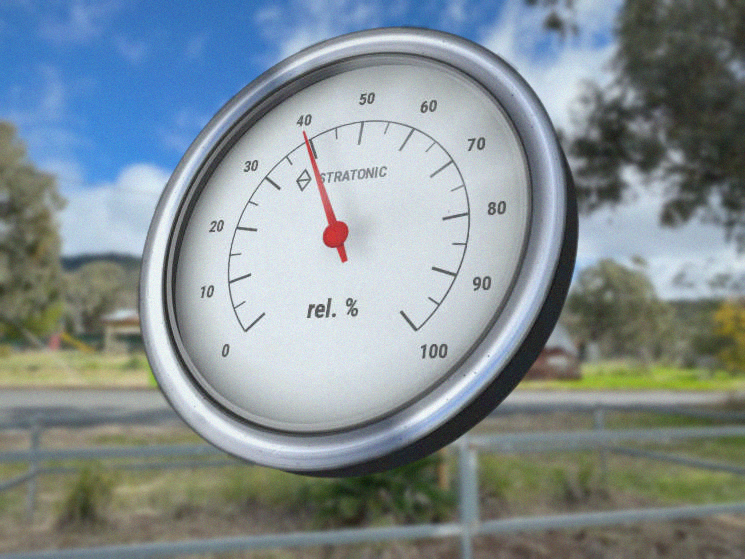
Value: 40,%
